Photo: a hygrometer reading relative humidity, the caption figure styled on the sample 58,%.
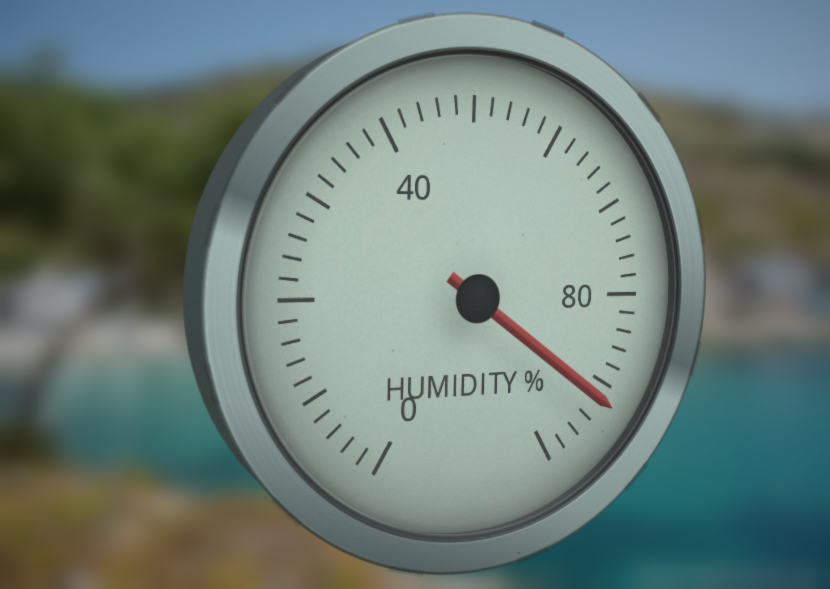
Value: 92,%
